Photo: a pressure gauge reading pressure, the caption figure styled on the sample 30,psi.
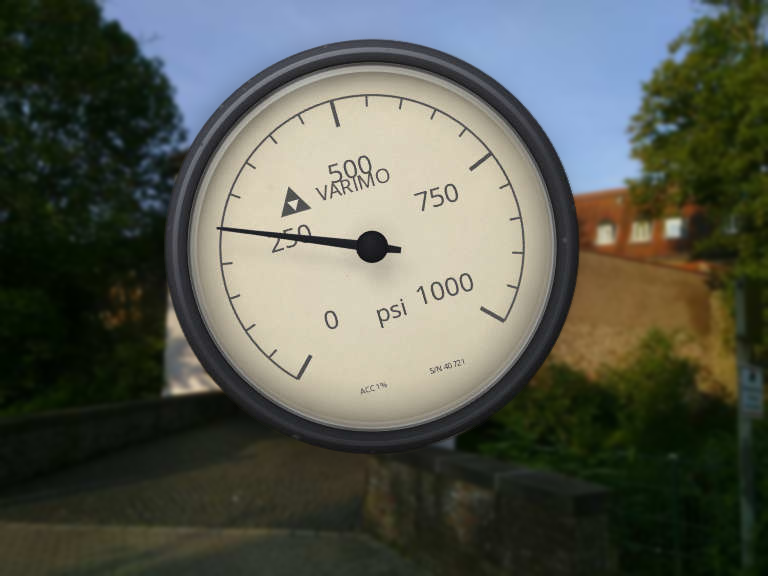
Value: 250,psi
